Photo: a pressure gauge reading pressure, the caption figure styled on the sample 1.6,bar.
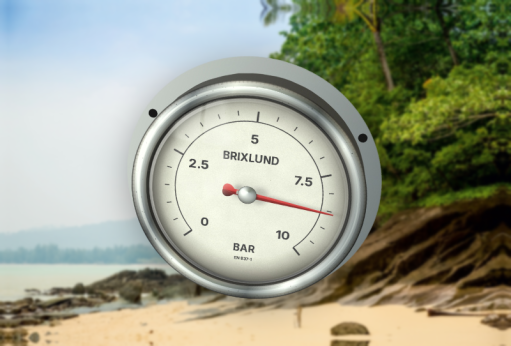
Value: 8.5,bar
